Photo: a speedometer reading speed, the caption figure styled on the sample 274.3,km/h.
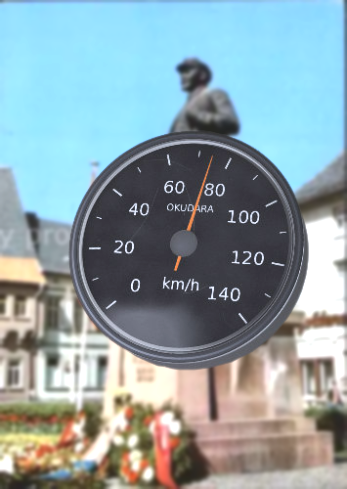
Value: 75,km/h
